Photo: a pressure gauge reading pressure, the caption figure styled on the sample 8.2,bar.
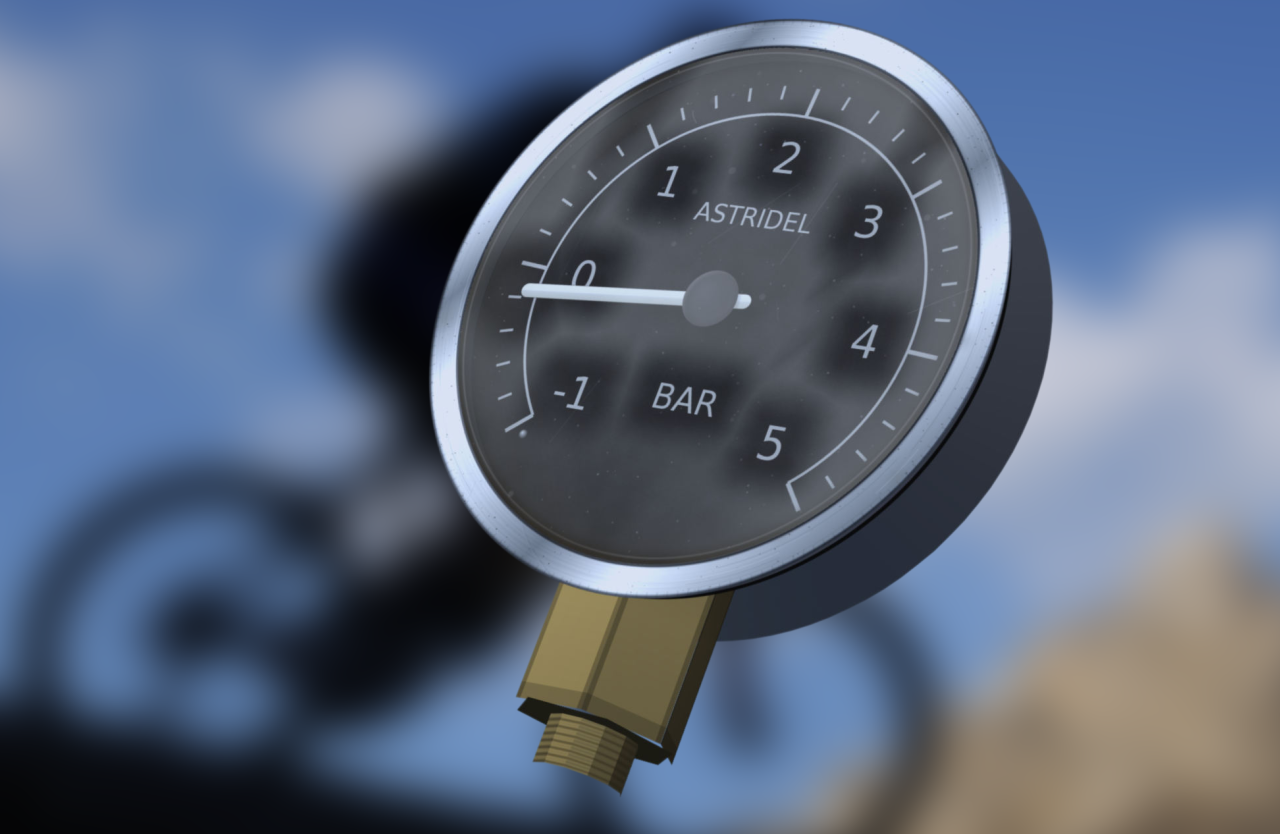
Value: -0.2,bar
